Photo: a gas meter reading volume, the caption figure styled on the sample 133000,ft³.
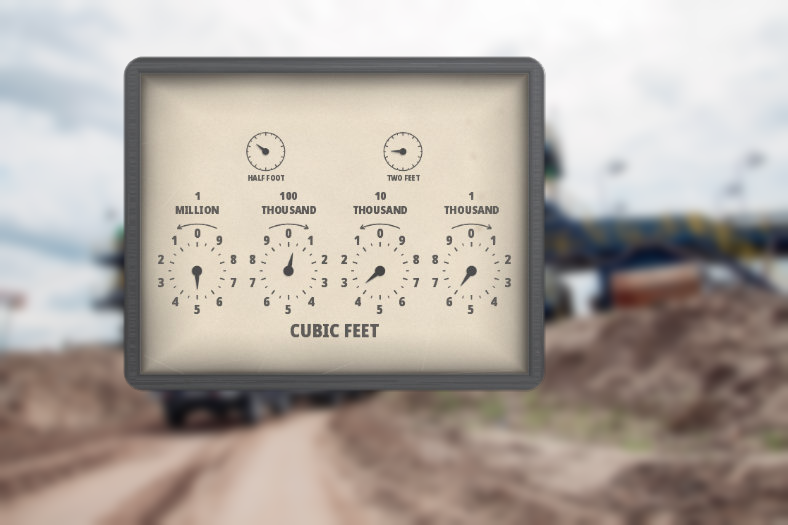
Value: 503600,ft³
